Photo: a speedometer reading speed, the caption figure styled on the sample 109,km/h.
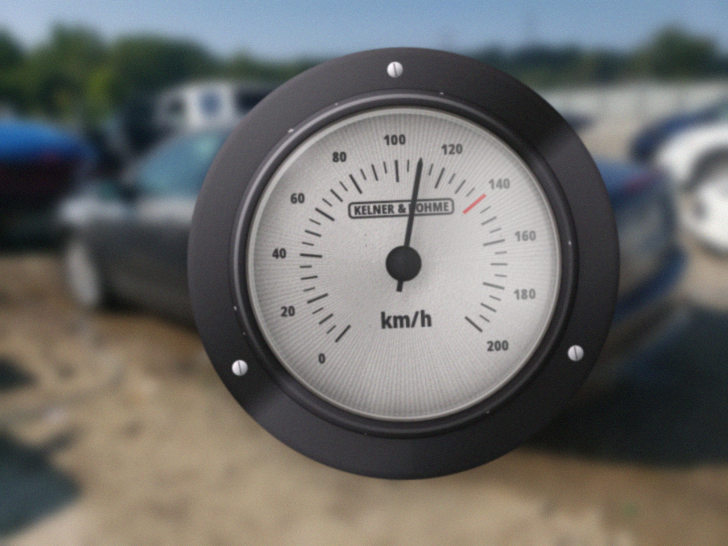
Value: 110,km/h
